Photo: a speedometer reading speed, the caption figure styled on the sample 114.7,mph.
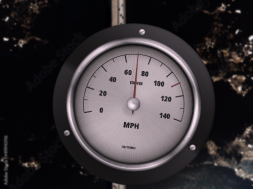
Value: 70,mph
